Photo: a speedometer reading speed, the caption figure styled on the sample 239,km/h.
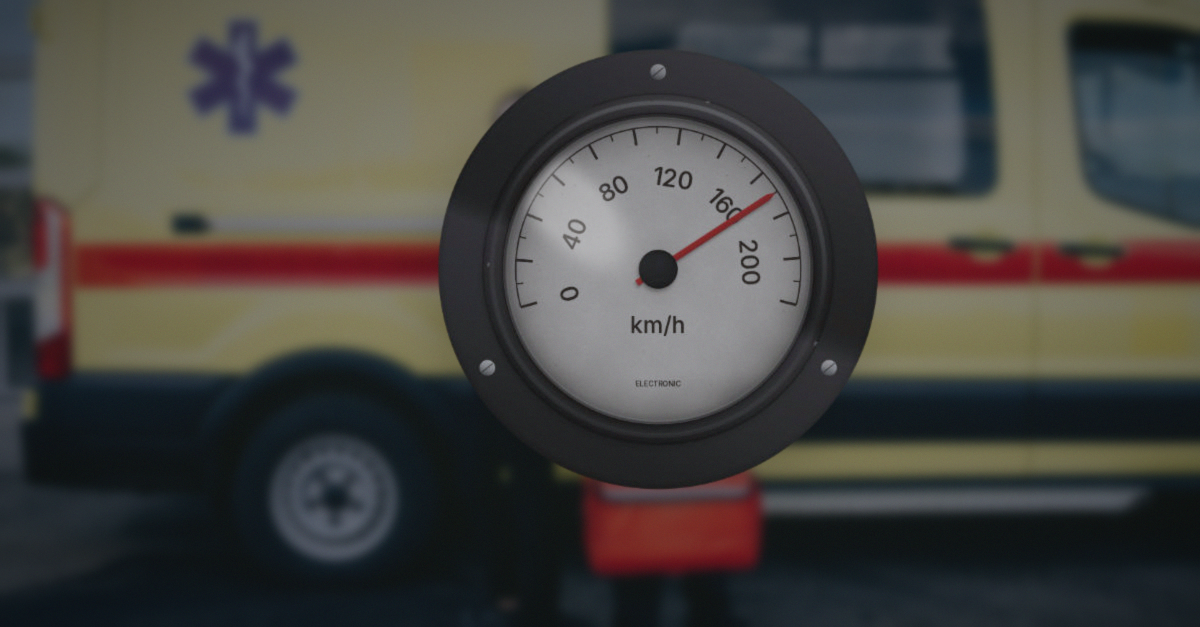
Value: 170,km/h
